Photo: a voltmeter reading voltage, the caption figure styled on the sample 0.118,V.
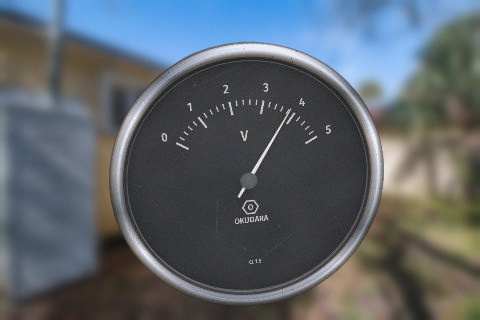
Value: 3.8,V
